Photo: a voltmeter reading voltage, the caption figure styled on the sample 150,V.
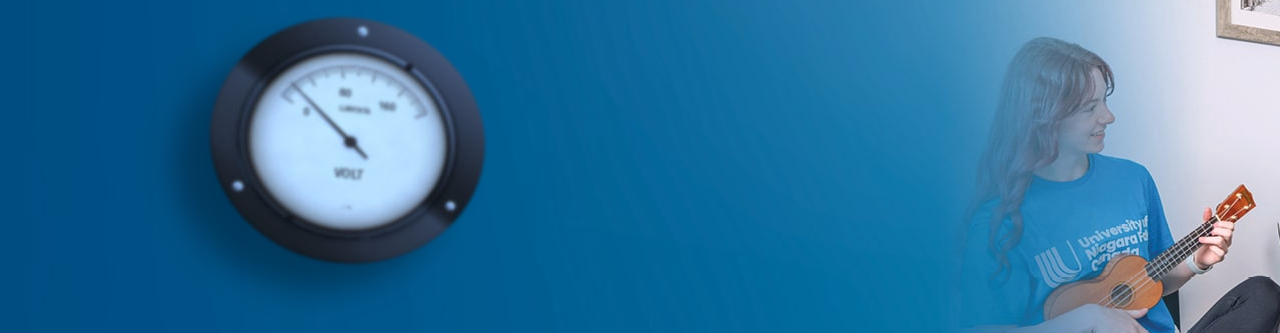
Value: 20,V
